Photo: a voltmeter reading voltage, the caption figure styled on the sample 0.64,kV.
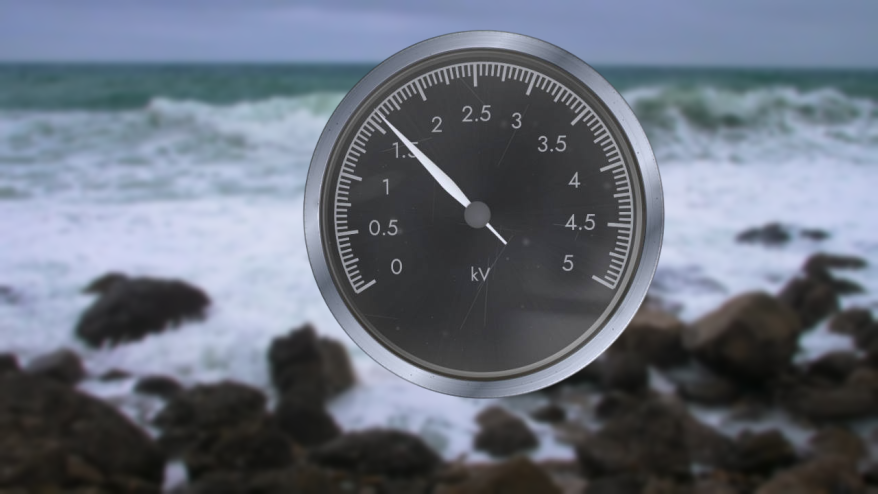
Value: 1.6,kV
